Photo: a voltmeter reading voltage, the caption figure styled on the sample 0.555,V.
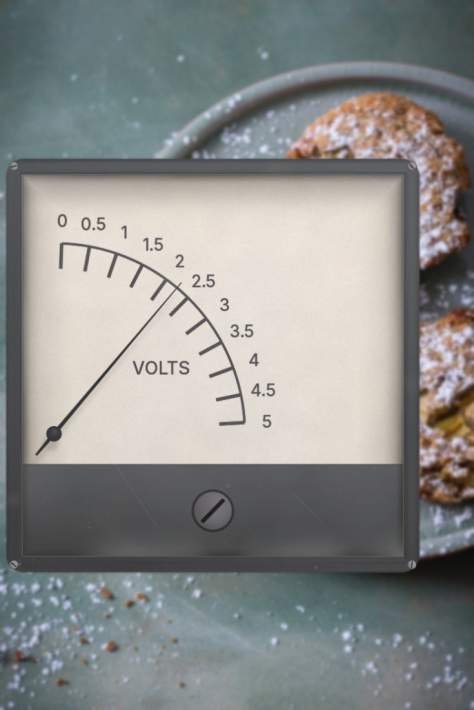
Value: 2.25,V
